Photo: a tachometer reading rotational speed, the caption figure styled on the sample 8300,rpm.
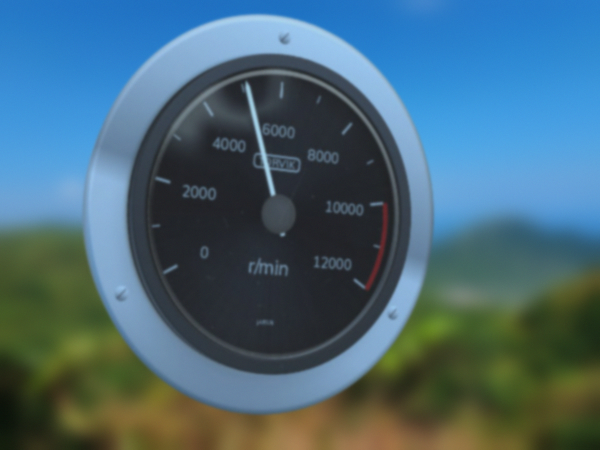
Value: 5000,rpm
